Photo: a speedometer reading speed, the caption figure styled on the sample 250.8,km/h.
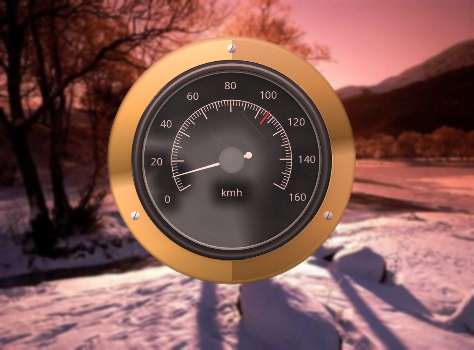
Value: 10,km/h
